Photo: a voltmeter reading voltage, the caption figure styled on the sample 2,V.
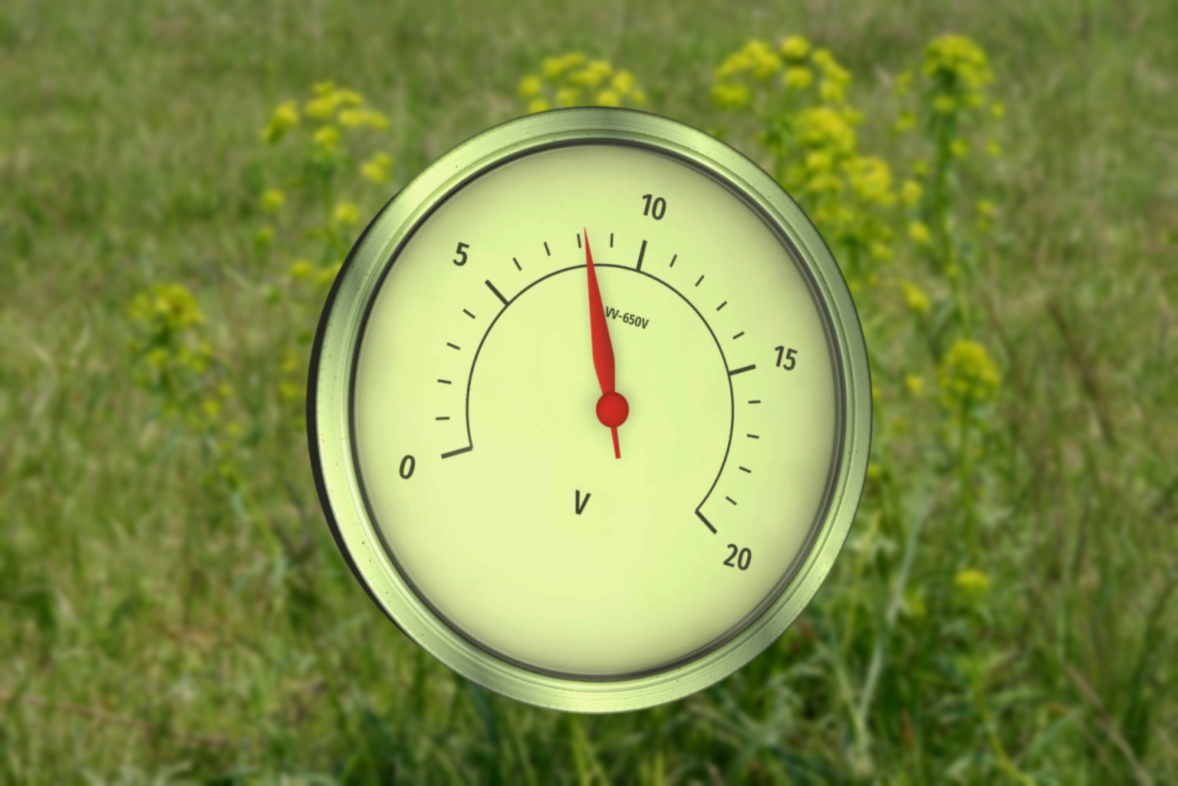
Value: 8,V
